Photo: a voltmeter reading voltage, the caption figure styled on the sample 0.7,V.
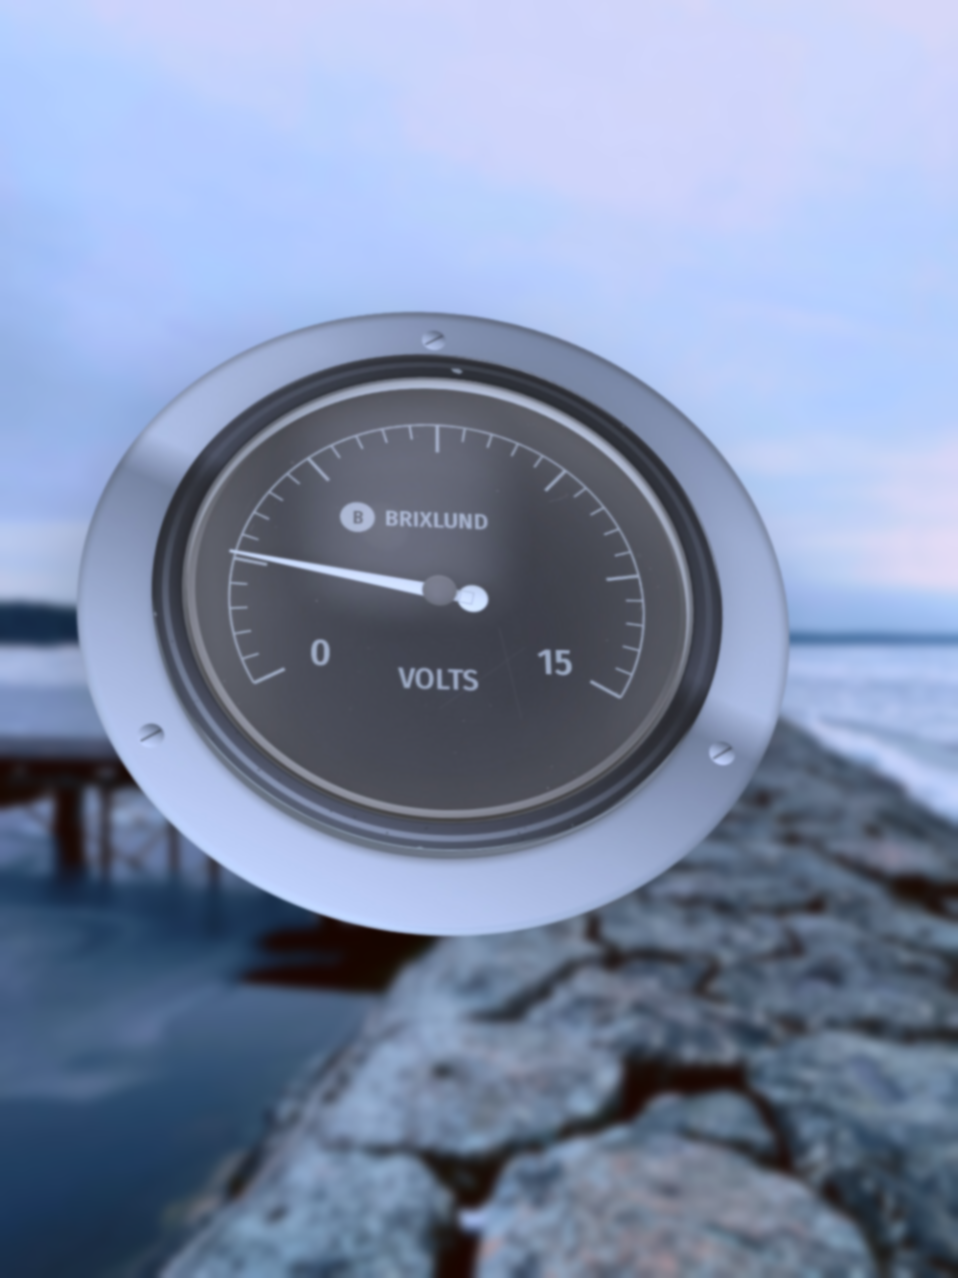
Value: 2.5,V
